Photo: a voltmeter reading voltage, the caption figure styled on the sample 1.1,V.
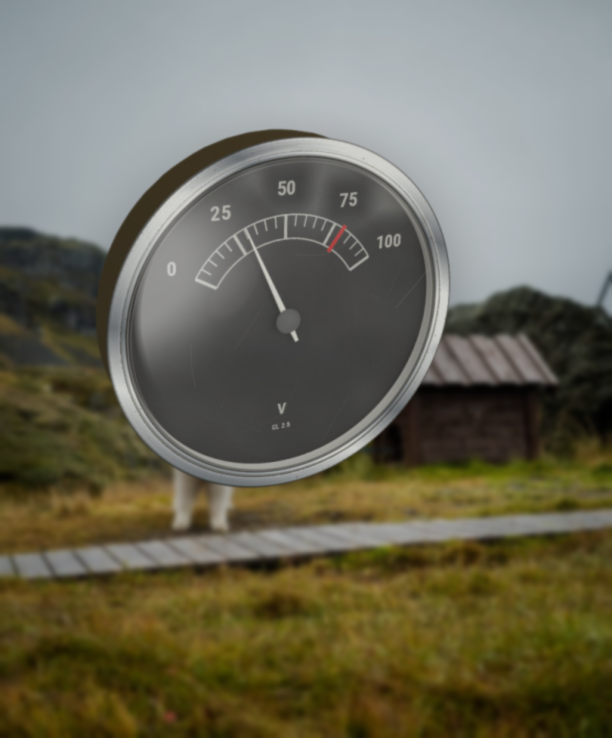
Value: 30,V
